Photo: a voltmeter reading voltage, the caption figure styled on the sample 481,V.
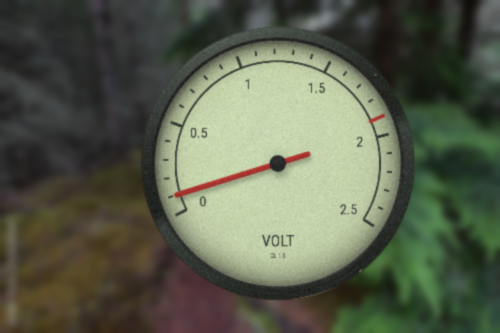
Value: 0.1,V
